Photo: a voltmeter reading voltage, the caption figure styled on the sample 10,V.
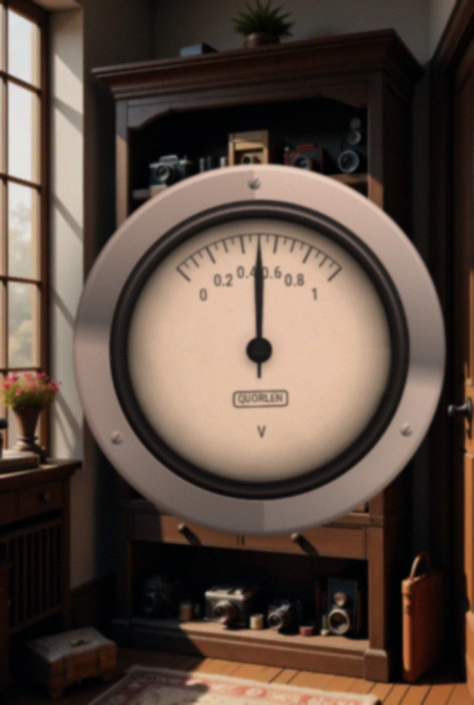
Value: 0.5,V
